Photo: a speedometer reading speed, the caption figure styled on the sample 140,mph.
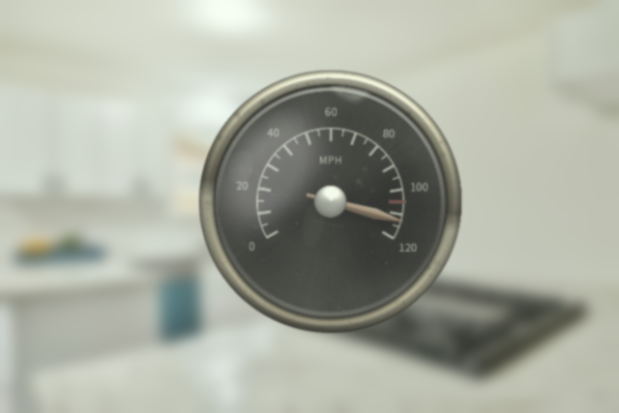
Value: 112.5,mph
